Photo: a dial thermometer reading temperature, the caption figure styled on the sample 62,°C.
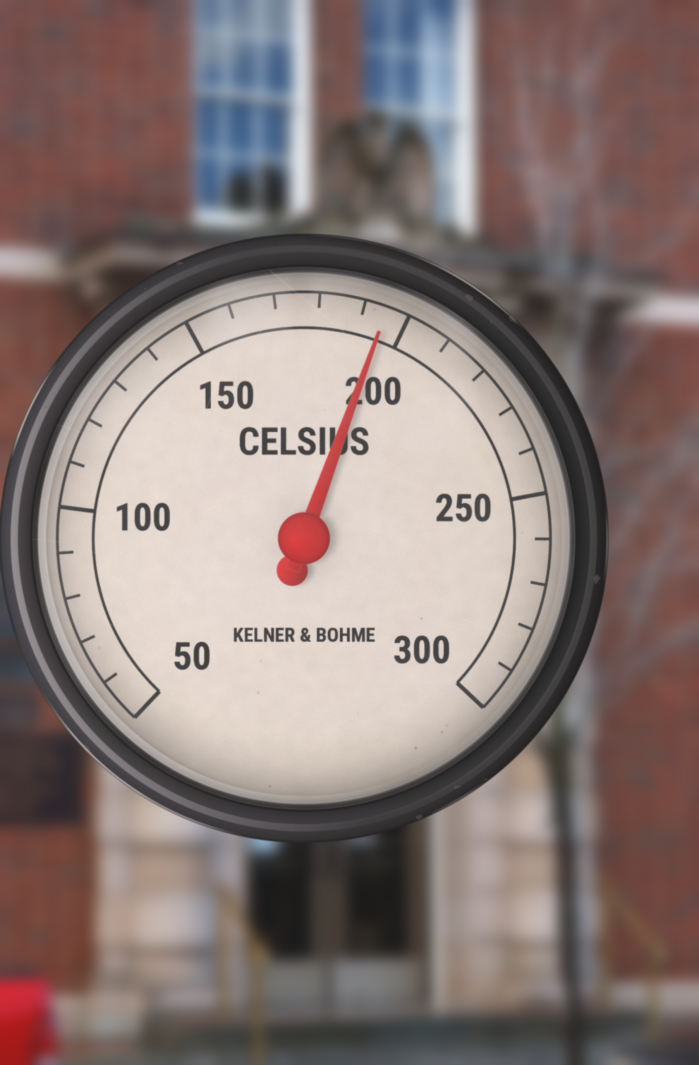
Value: 195,°C
